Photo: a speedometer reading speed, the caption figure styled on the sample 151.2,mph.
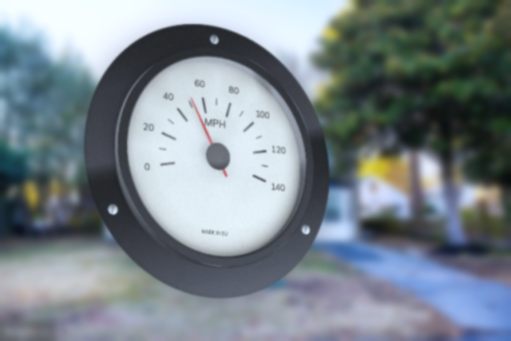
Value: 50,mph
